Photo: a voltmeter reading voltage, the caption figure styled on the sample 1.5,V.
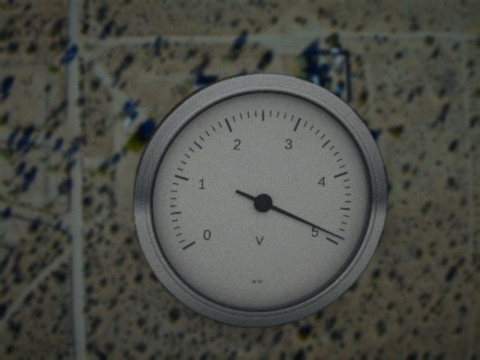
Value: 4.9,V
